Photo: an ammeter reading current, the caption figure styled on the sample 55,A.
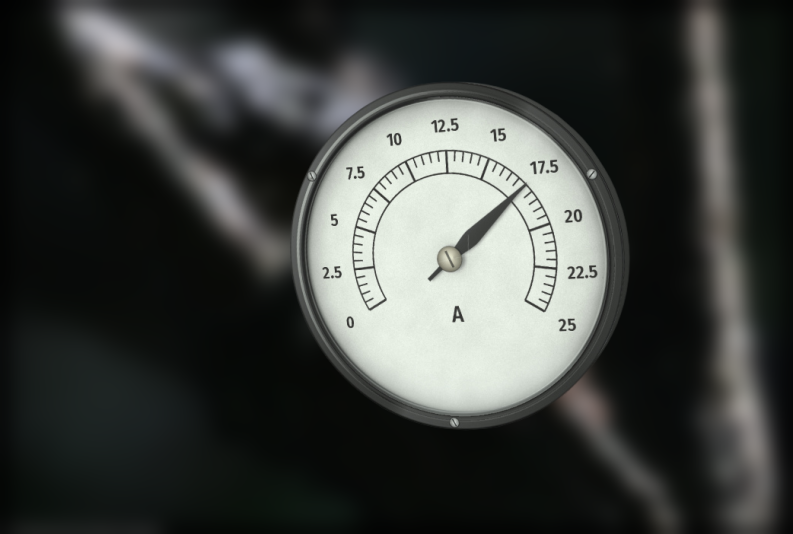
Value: 17.5,A
